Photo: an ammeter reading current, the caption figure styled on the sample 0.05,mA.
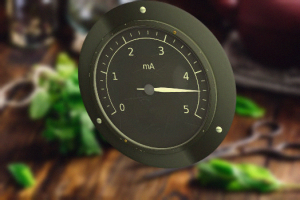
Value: 4.4,mA
